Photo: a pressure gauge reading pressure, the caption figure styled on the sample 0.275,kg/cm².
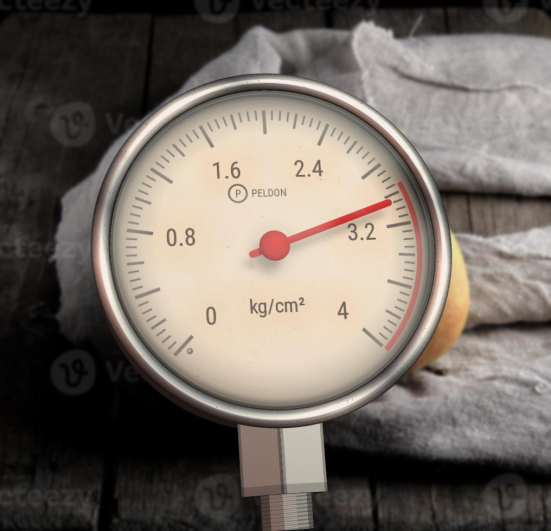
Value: 3.05,kg/cm²
